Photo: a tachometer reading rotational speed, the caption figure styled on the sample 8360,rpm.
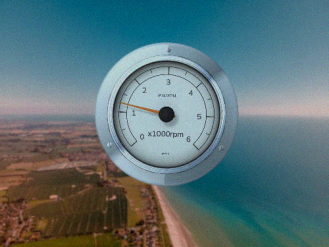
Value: 1250,rpm
